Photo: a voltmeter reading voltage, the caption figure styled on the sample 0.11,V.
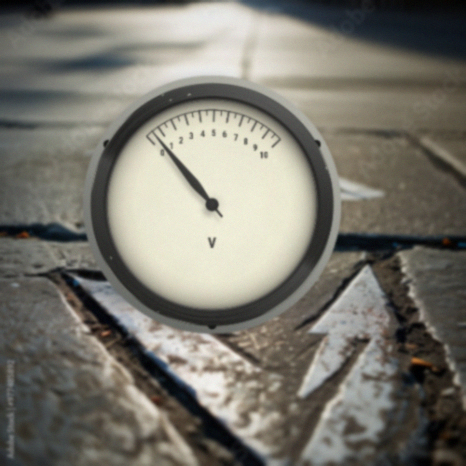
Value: 0.5,V
